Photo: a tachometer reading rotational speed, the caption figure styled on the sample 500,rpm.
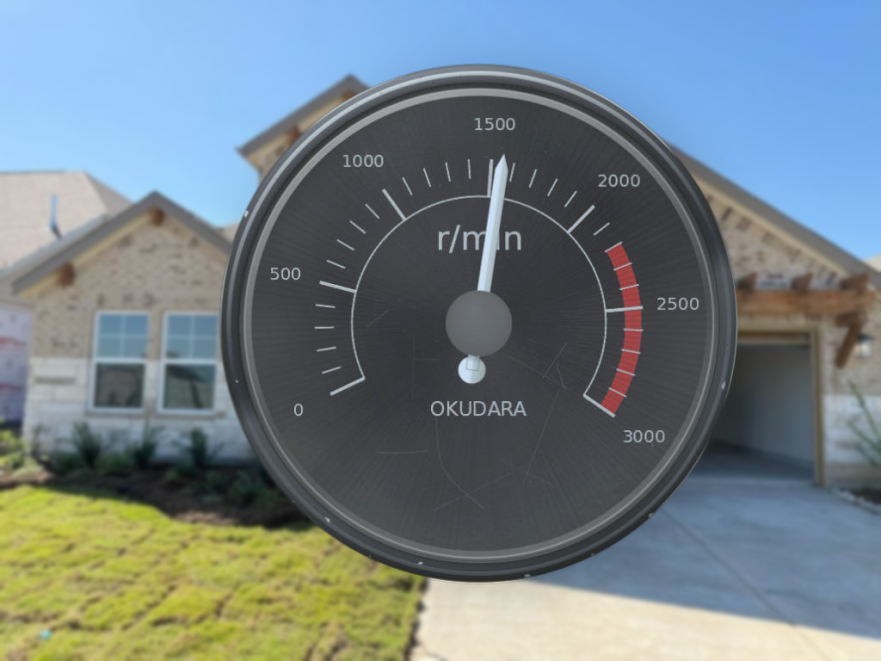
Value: 1550,rpm
